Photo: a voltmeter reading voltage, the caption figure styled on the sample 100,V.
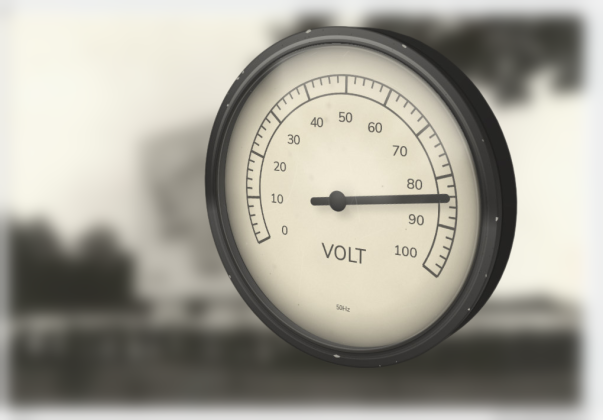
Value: 84,V
